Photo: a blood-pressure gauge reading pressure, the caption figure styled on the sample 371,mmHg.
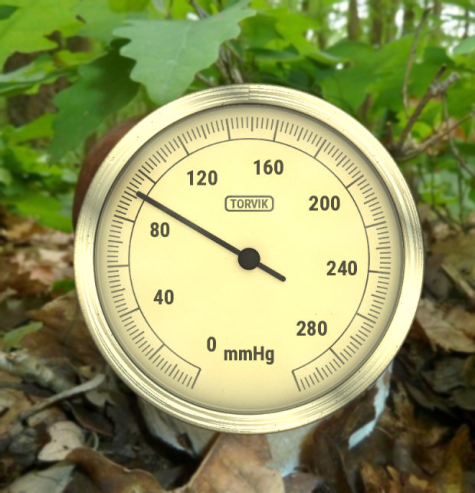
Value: 92,mmHg
